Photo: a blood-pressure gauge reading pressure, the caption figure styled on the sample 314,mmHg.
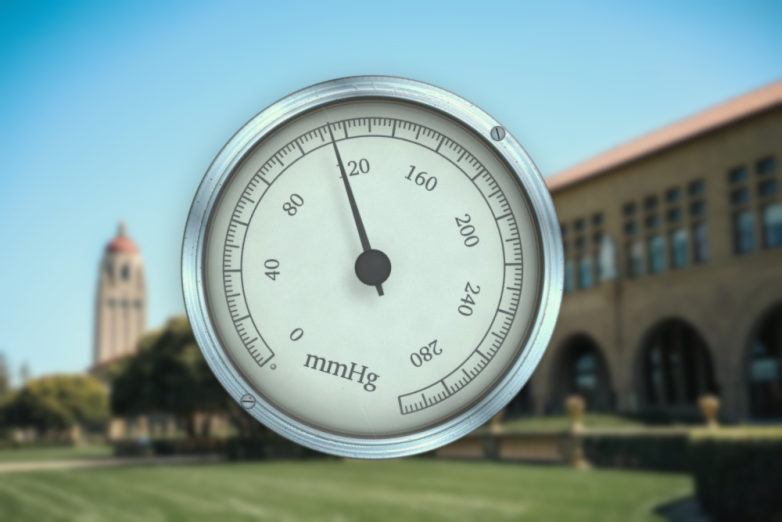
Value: 114,mmHg
